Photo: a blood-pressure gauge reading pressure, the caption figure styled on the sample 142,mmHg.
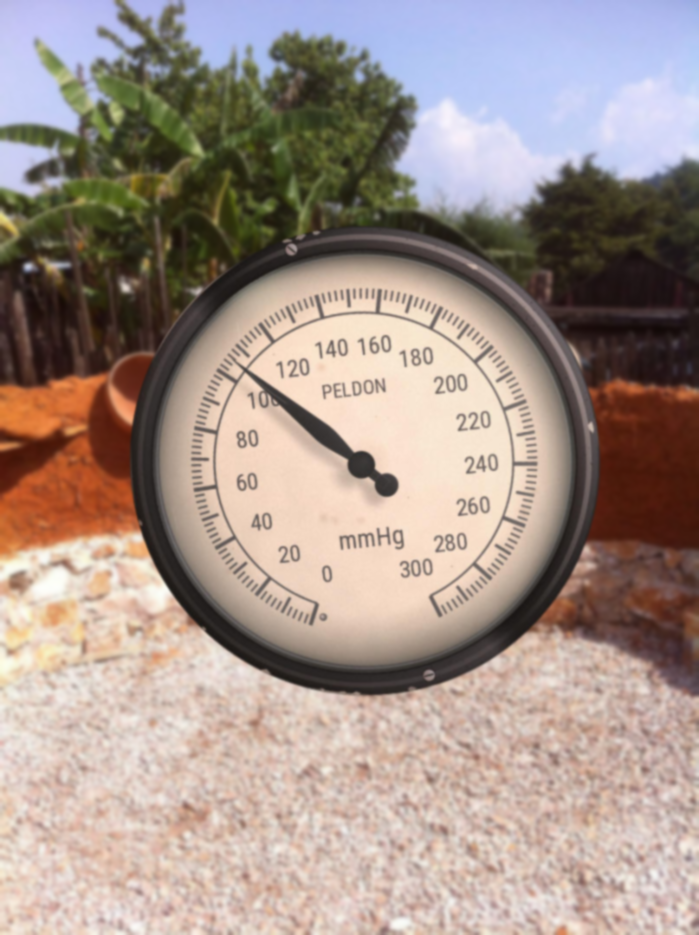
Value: 106,mmHg
